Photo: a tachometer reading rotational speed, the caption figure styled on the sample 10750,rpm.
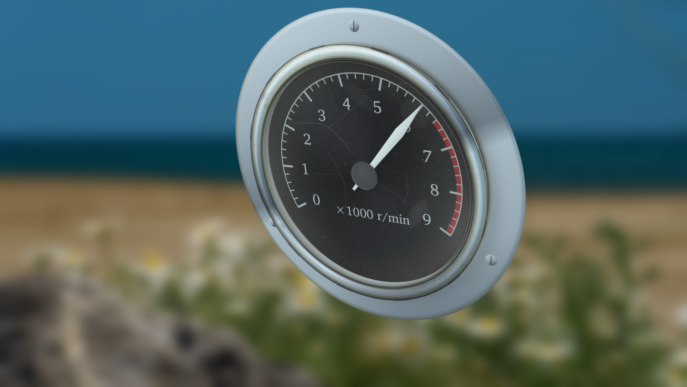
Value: 6000,rpm
